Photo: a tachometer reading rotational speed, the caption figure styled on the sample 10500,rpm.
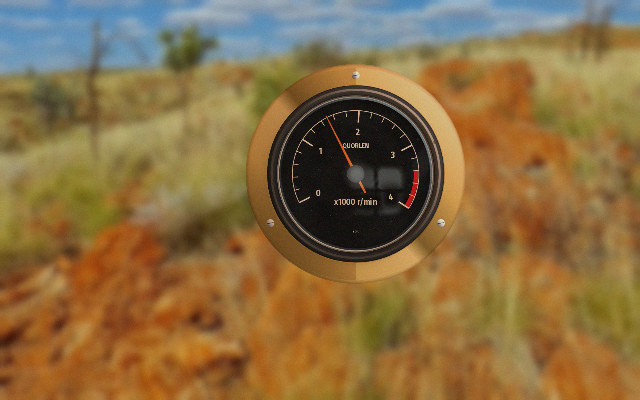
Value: 1500,rpm
